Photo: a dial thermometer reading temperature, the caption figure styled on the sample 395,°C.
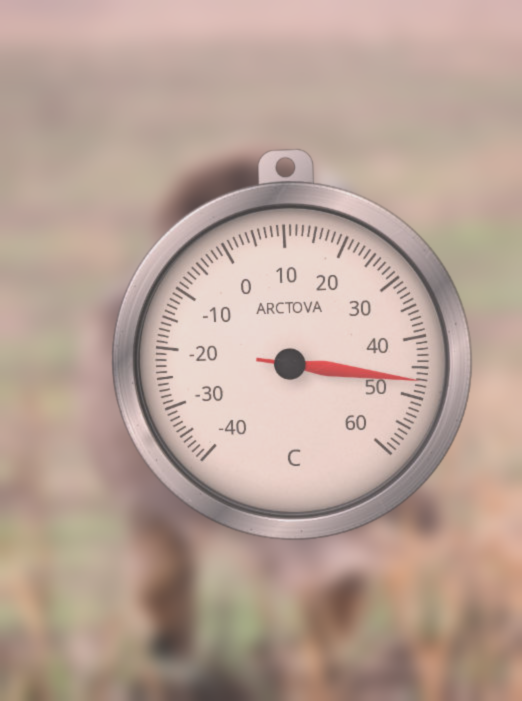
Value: 47,°C
